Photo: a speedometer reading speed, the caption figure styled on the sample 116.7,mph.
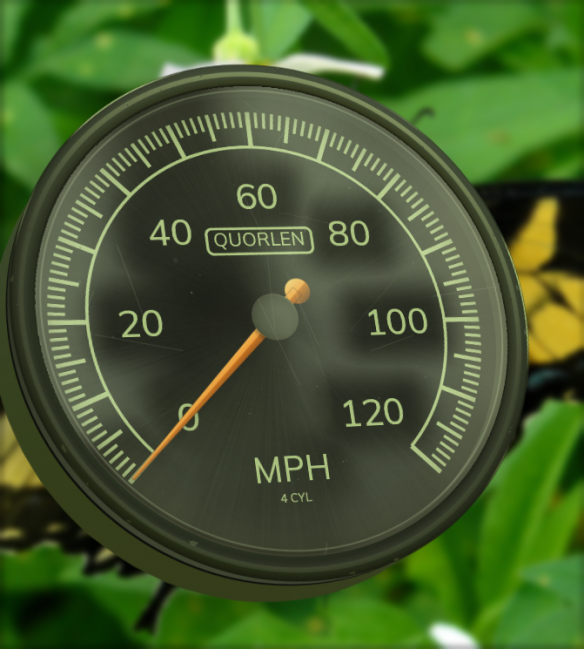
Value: 0,mph
